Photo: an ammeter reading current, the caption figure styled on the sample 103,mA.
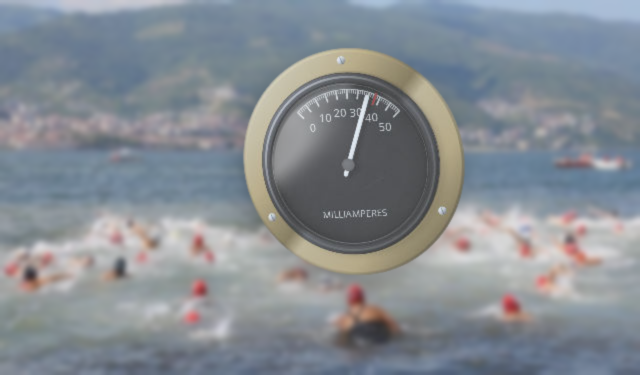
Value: 35,mA
